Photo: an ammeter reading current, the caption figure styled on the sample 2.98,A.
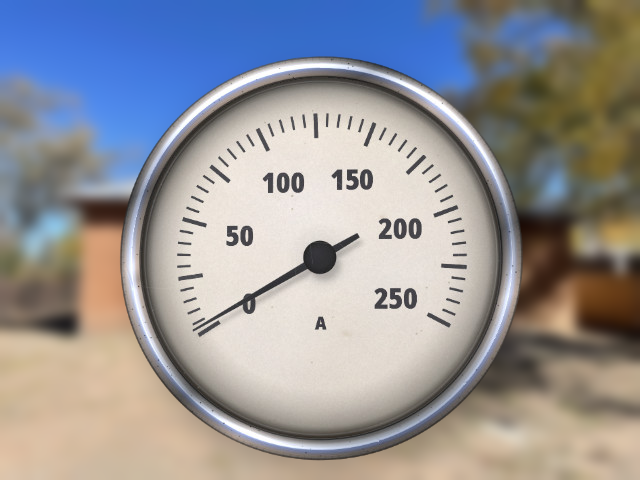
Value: 2.5,A
